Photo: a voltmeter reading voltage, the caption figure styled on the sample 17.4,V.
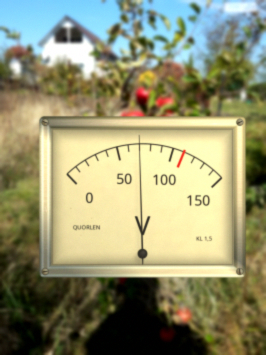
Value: 70,V
